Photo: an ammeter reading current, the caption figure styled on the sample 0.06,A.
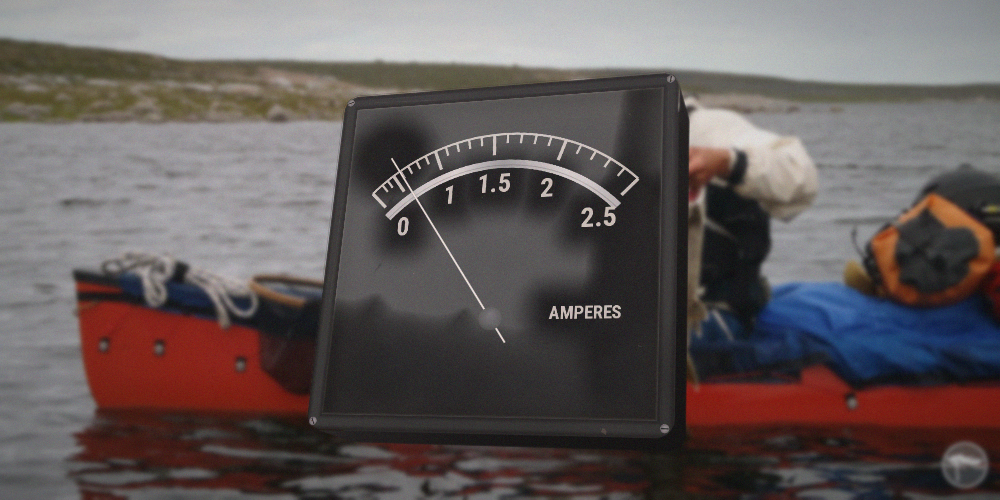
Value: 0.6,A
